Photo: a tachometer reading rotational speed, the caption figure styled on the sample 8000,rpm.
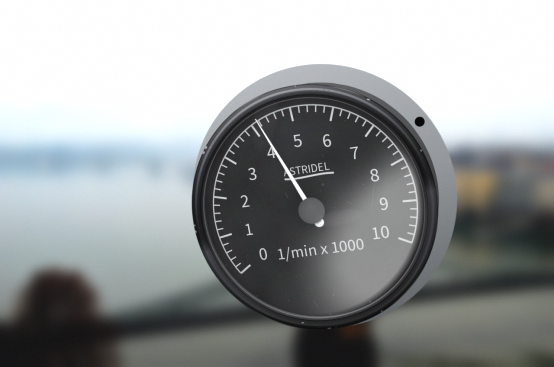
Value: 4200,rpm
